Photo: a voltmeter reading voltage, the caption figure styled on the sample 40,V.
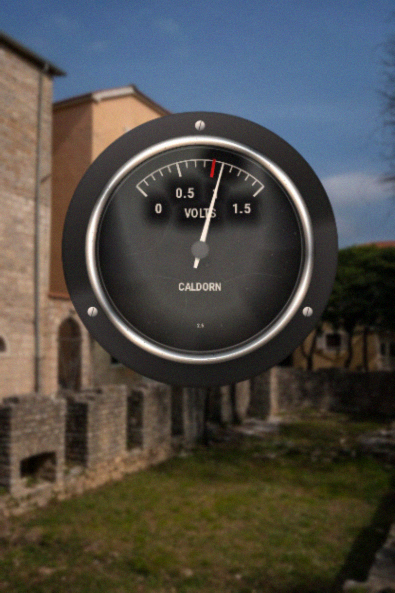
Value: 1,V
